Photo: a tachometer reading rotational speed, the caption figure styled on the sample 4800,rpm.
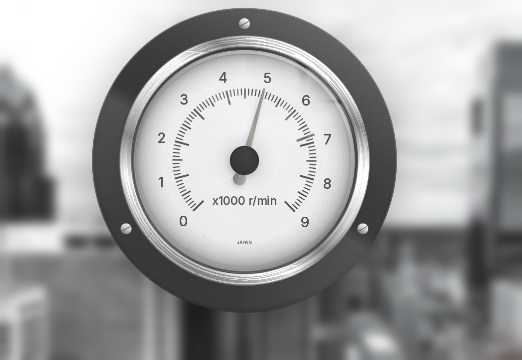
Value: 5000,rpm
